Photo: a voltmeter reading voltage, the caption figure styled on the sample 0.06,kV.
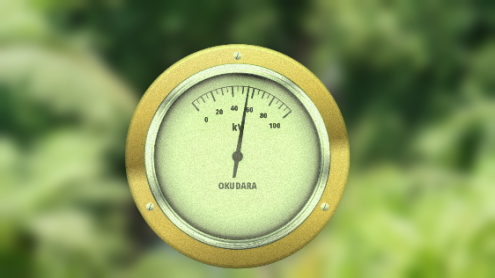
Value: 55,kV
